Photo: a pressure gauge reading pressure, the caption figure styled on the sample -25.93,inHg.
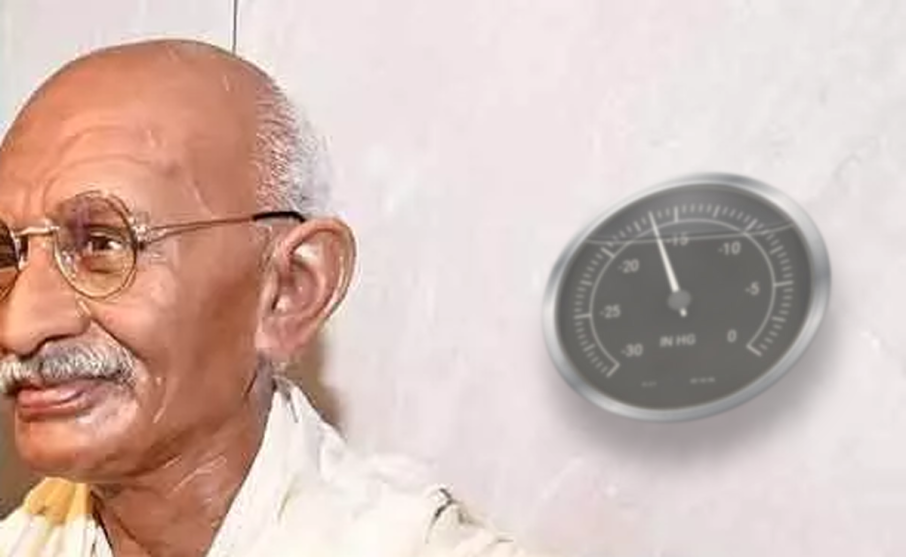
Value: -16.5,inHg
